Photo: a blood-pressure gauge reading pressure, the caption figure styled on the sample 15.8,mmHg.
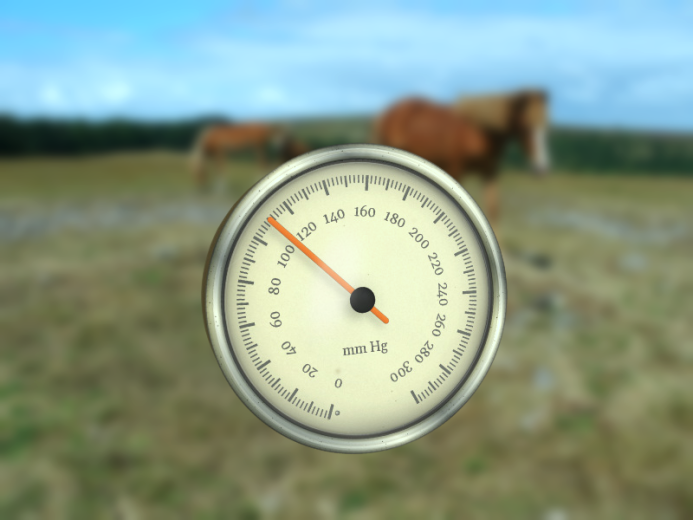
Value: 110,mmHg
